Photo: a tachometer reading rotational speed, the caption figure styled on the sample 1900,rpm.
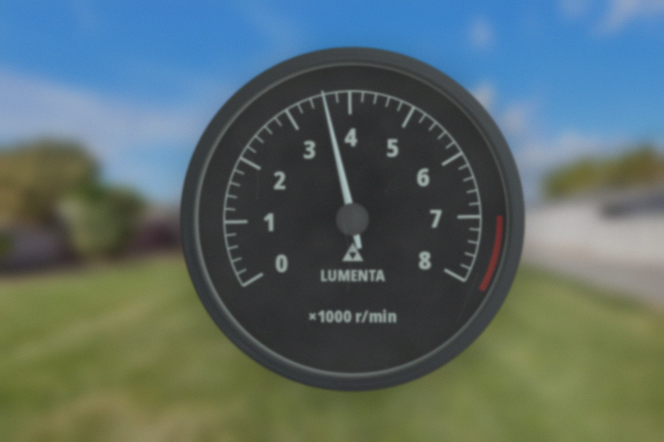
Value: 3600,rpm
